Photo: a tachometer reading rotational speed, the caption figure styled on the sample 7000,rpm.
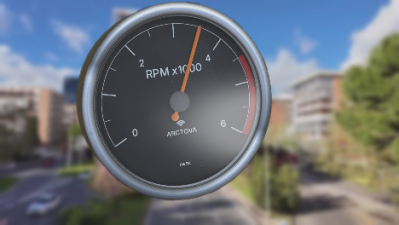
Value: 3500,rpm
